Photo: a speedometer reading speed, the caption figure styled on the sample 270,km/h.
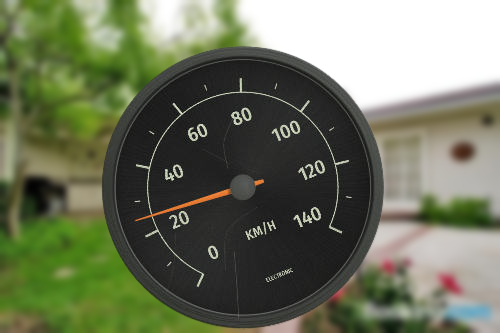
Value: 25,km/h
